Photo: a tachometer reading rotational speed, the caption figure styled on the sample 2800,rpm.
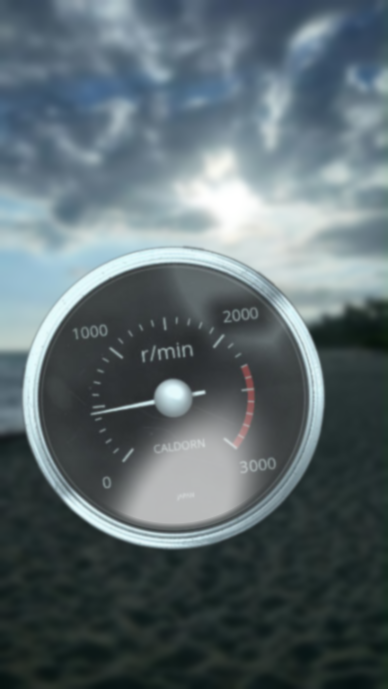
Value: 450,rpm
